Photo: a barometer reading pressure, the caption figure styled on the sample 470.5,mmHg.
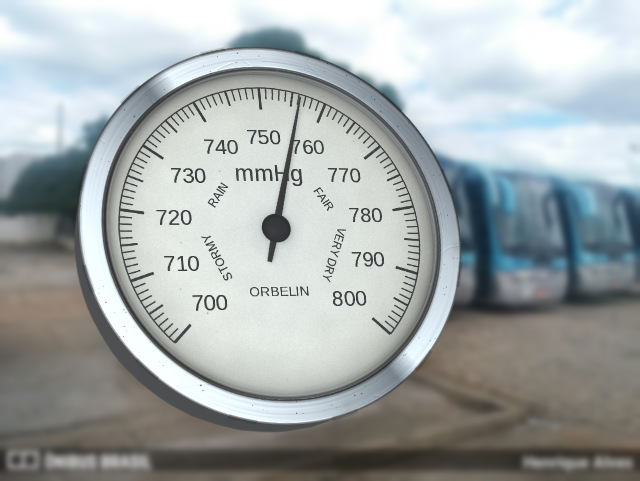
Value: 756,mmHg
